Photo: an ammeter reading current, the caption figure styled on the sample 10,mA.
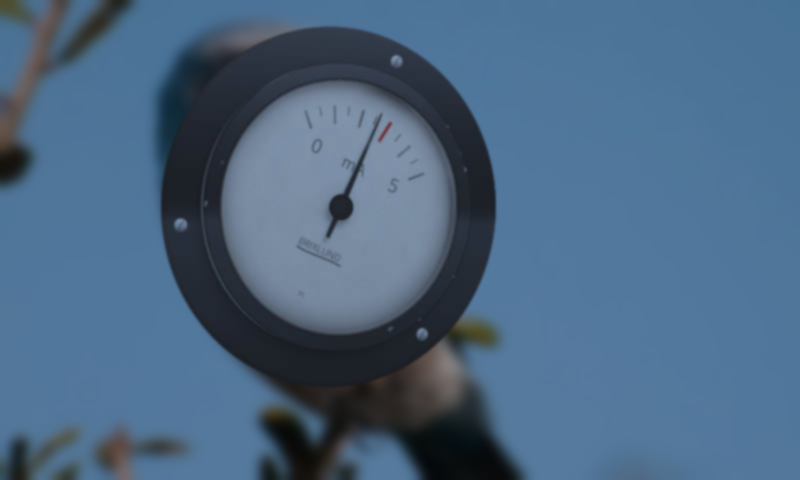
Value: 2.5,mA
